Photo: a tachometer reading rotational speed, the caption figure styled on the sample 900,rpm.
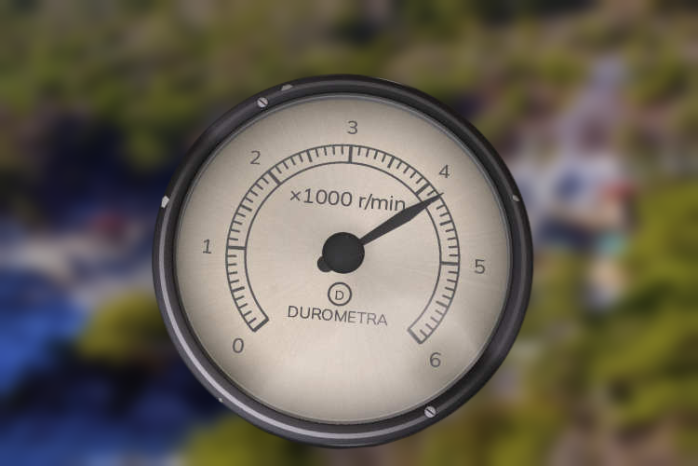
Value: 4200,rpm
